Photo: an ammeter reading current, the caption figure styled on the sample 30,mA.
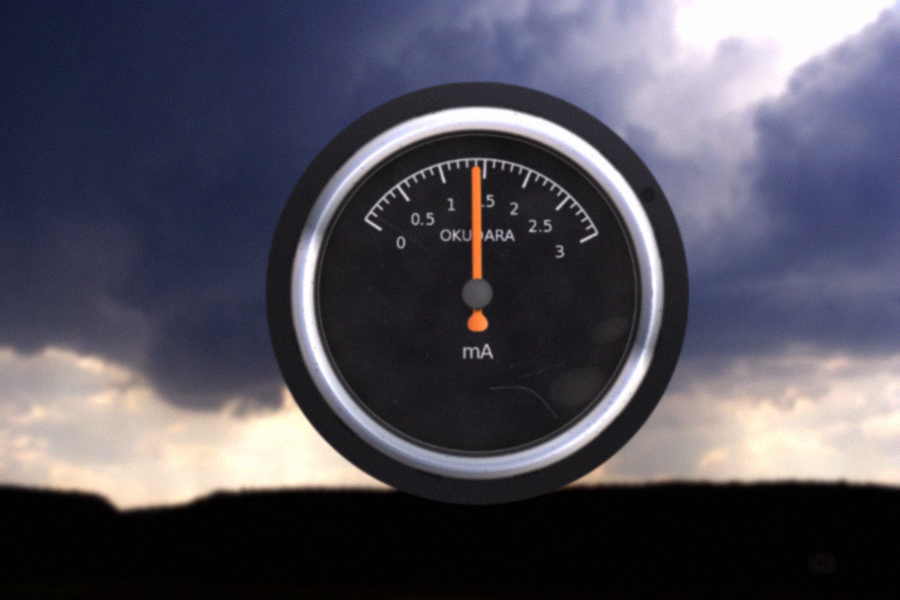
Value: 1.4,mA
